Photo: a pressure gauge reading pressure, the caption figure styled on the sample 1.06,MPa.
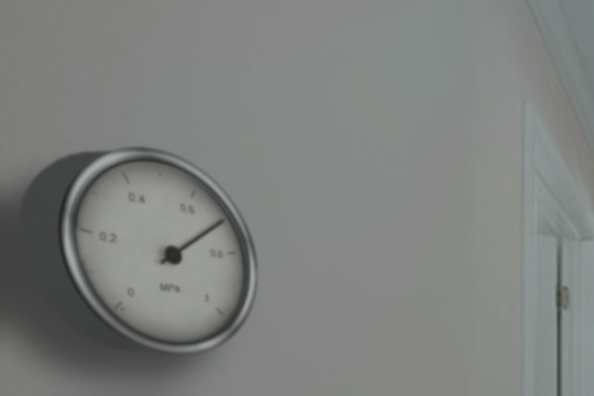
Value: 0.7,MPa
